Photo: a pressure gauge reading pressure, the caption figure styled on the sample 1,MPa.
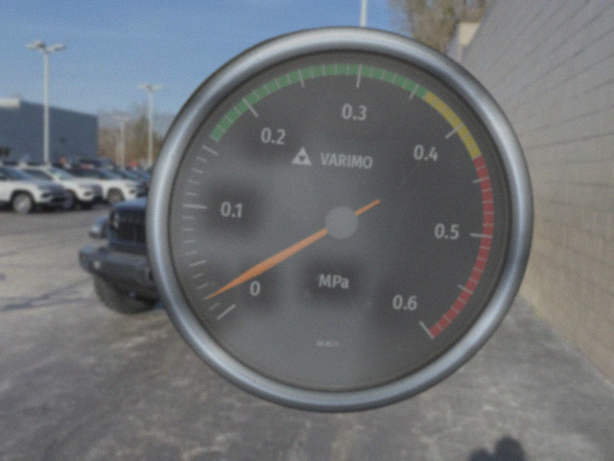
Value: 0.02,MPa
